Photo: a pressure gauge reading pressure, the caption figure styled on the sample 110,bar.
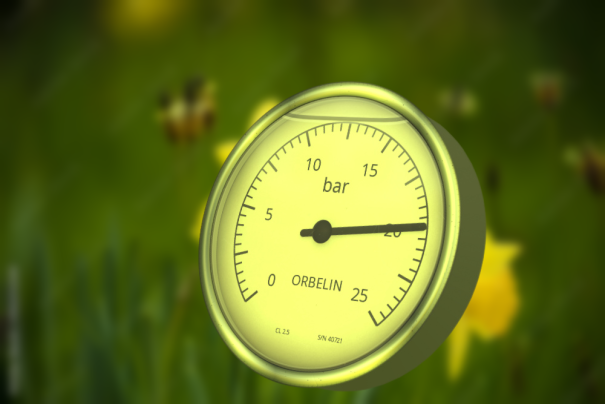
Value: 20,bar
